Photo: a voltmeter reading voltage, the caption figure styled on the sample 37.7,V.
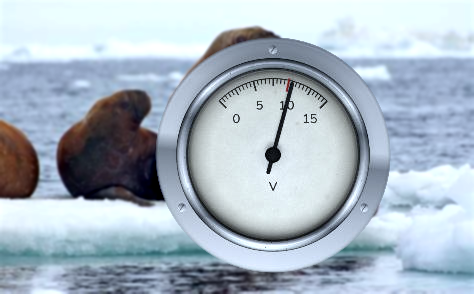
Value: 10,V
